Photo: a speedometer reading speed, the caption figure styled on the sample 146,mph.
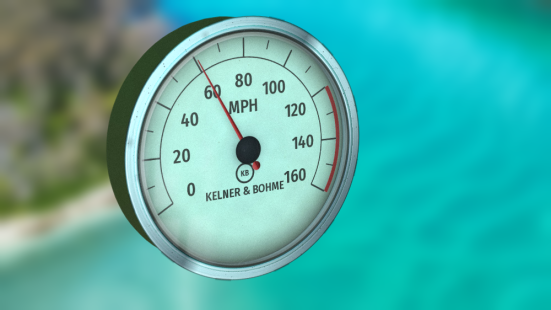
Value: 60,mph
